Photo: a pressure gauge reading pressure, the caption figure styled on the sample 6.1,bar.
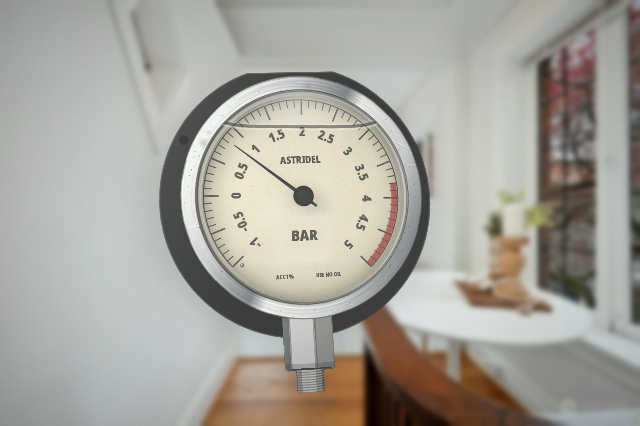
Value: 0.8,bar
